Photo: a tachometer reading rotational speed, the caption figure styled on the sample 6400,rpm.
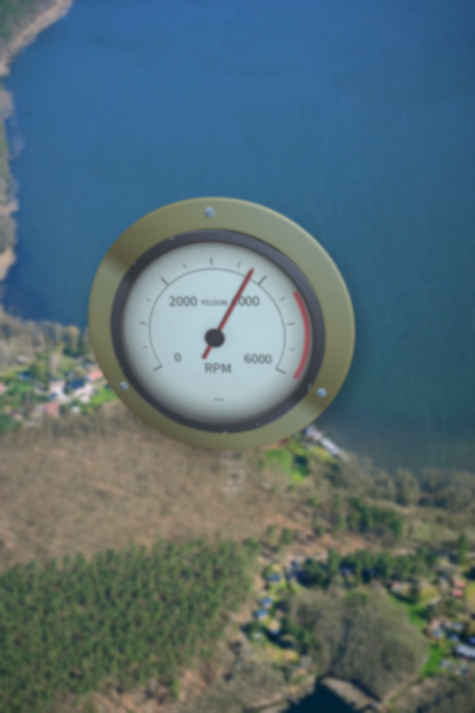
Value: 3750,rpm
